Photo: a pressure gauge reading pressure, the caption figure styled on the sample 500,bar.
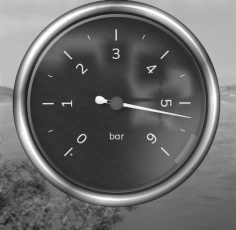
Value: 5.25,bar
